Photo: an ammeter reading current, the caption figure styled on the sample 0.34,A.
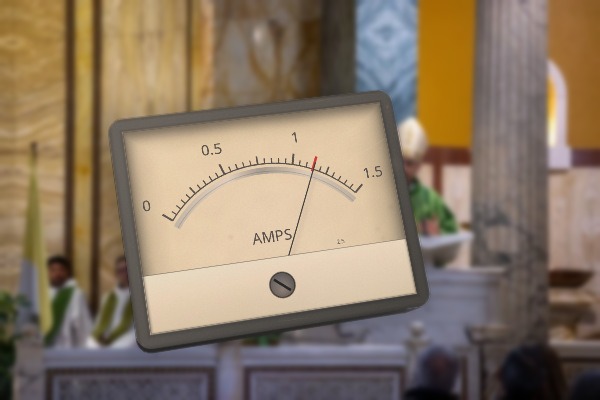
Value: 1.15,A
